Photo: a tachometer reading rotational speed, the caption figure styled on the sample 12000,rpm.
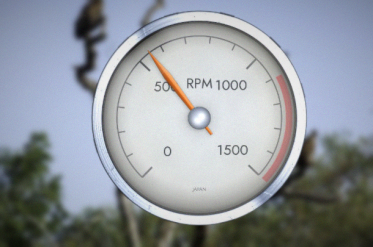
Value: 550,rpm
